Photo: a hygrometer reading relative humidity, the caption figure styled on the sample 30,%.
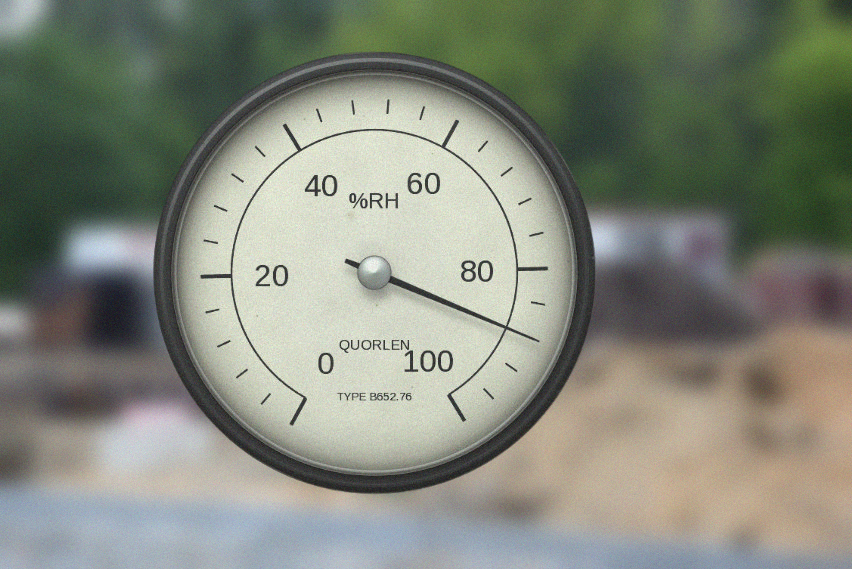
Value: 88,%
